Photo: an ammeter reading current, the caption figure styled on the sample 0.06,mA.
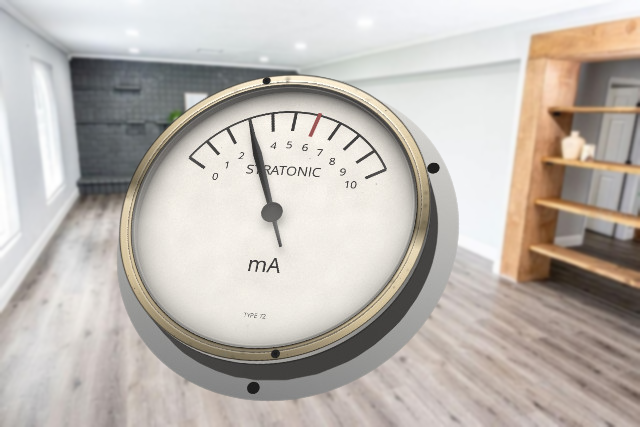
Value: 3,mA
